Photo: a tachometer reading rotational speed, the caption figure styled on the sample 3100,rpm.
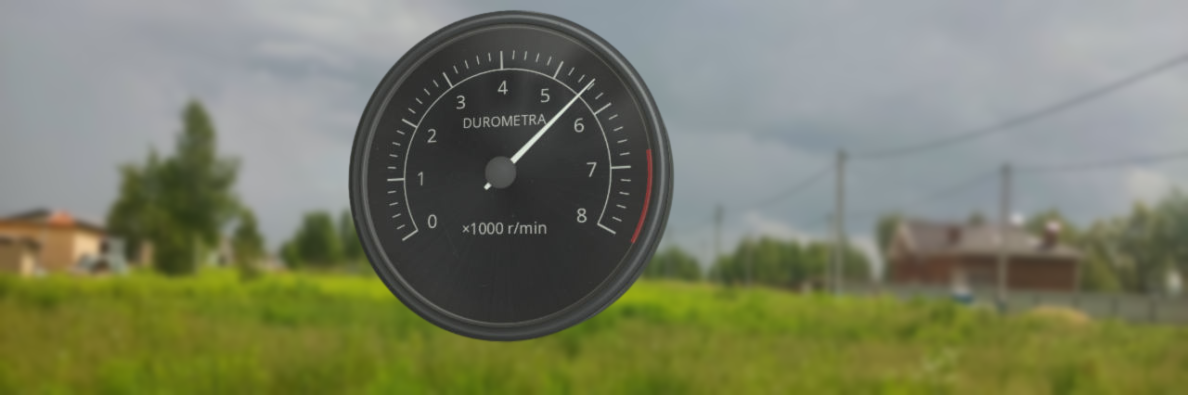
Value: 5600,rpm
